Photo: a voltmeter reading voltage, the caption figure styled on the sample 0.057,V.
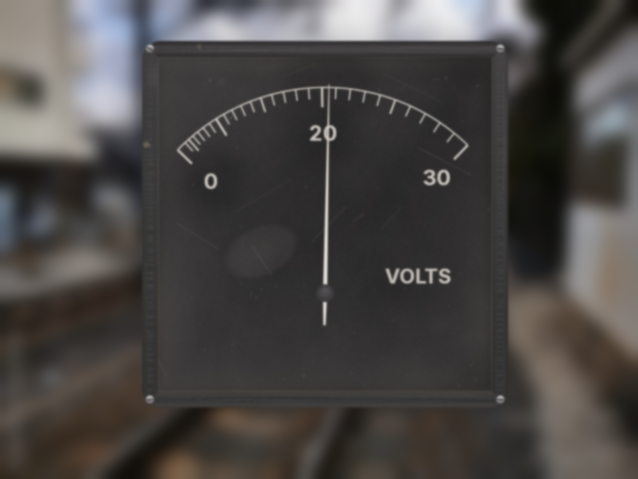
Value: 20.5,V
